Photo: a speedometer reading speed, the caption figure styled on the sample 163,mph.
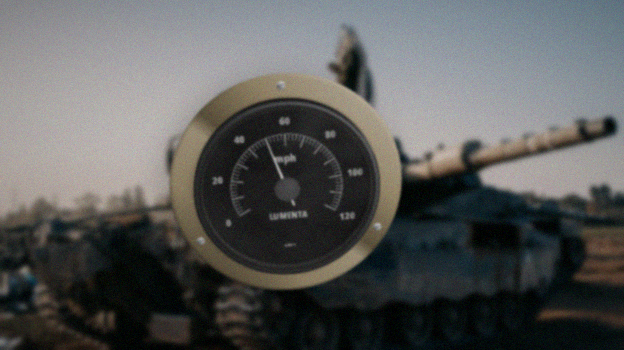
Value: 50,mph
